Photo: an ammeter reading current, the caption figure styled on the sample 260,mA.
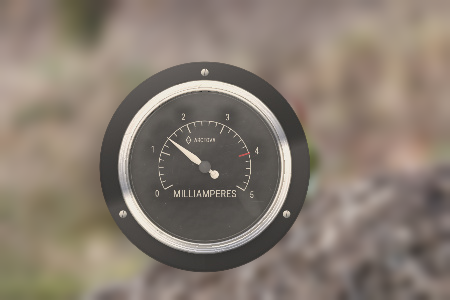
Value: 1.4,mA
